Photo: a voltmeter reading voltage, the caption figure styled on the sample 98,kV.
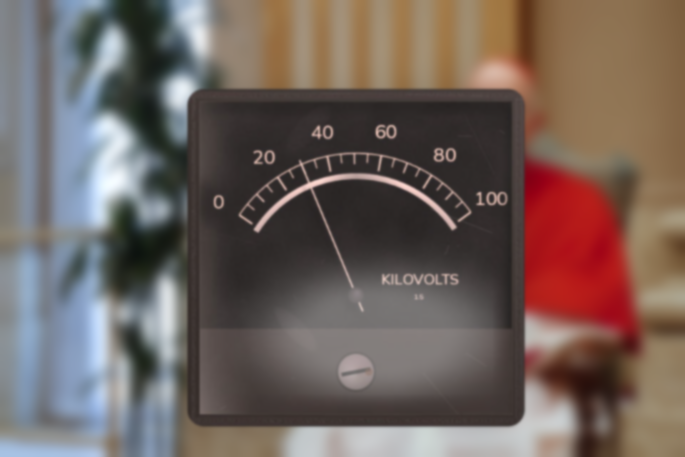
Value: 30,kV
